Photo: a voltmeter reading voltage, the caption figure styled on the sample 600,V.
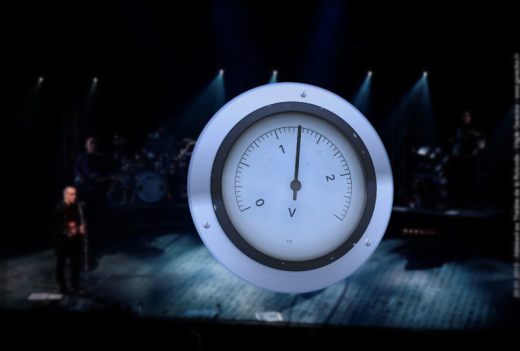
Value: 1.25,V
